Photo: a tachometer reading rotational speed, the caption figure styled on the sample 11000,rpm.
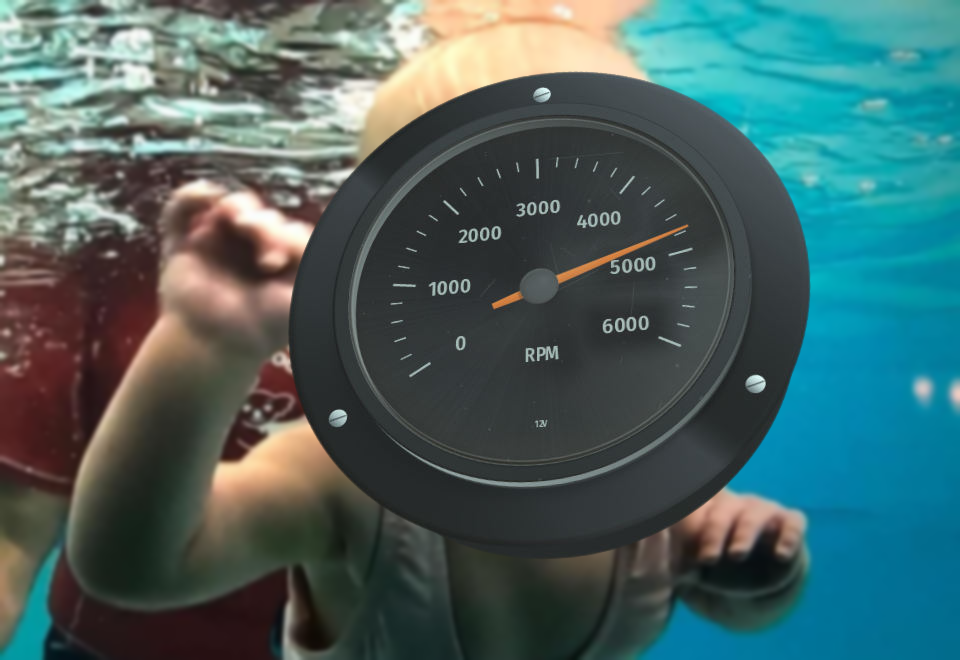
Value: 4800,rpm
